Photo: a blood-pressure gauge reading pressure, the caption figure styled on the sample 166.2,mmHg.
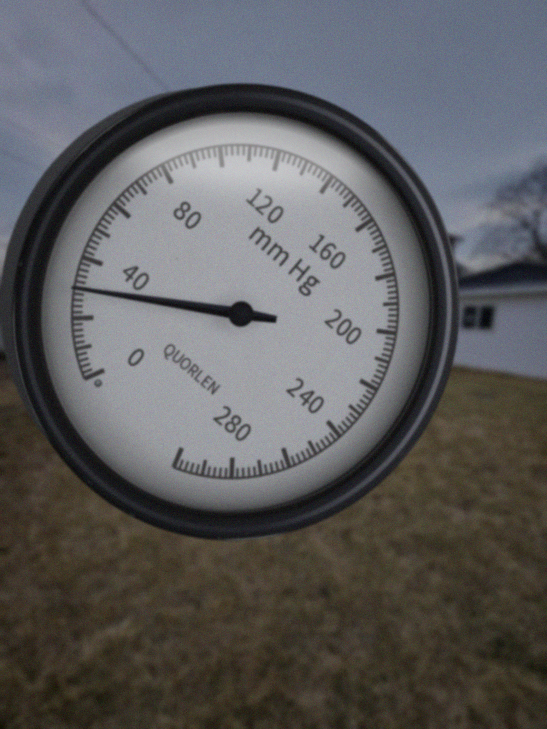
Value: 30,mmHg
